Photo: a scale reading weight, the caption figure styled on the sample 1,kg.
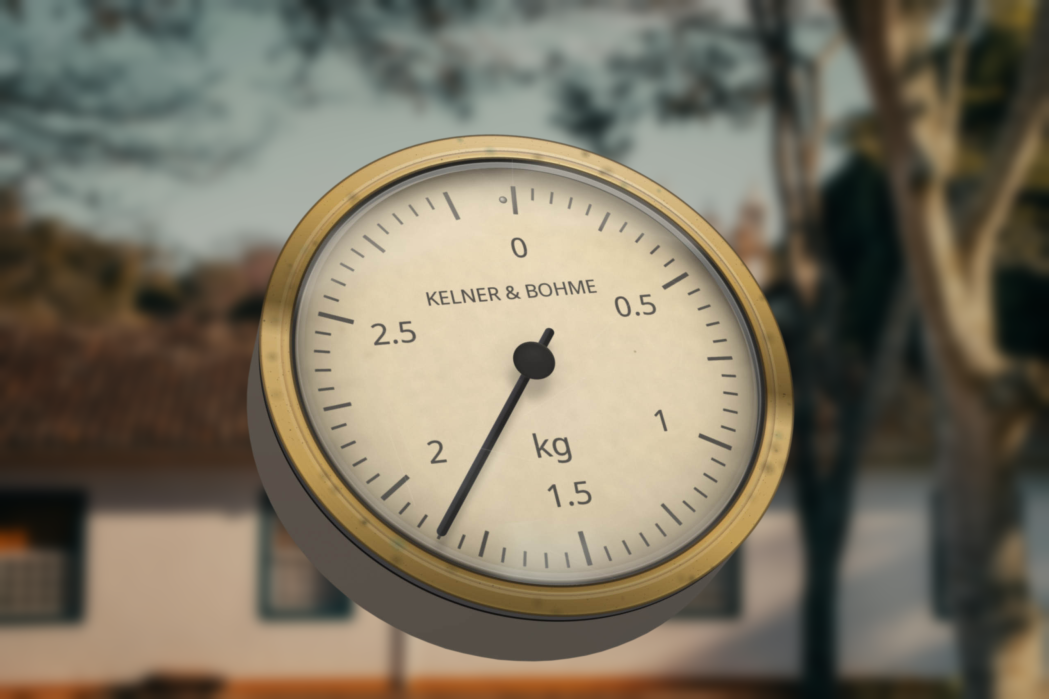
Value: 1.85,kg
